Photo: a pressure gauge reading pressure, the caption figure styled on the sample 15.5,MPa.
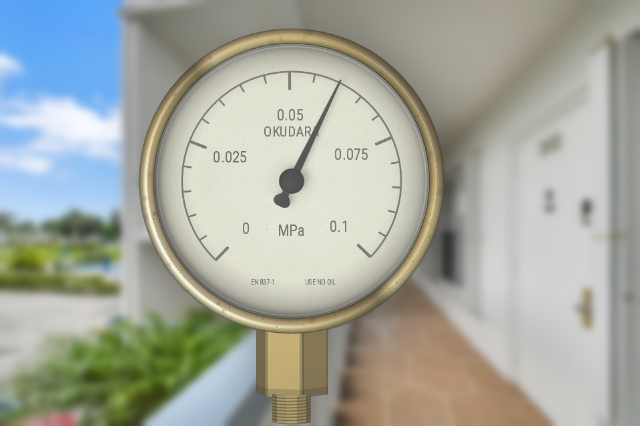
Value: 0.06,MPa
